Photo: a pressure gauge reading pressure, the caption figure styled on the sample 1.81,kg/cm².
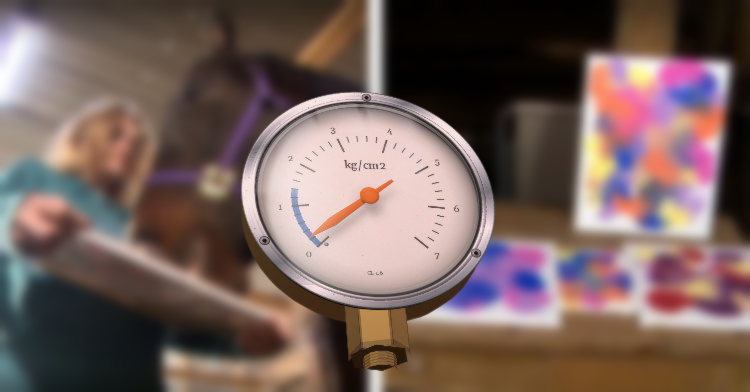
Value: 0.2,kg/cm²
